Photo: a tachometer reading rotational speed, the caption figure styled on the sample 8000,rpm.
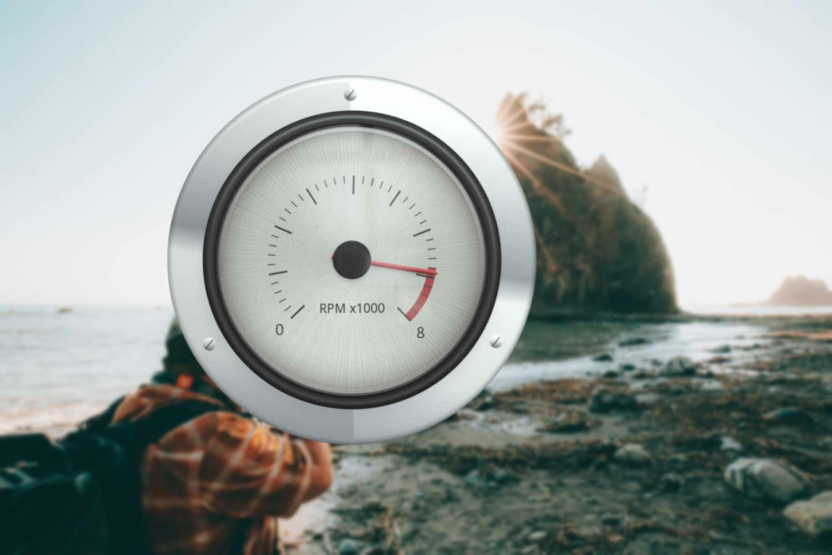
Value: 6900,rpm
